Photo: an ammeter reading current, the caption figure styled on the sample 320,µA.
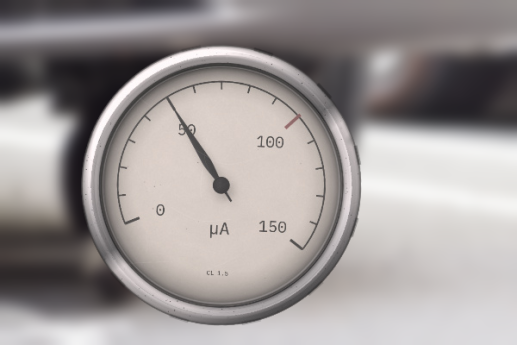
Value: 50,µA
